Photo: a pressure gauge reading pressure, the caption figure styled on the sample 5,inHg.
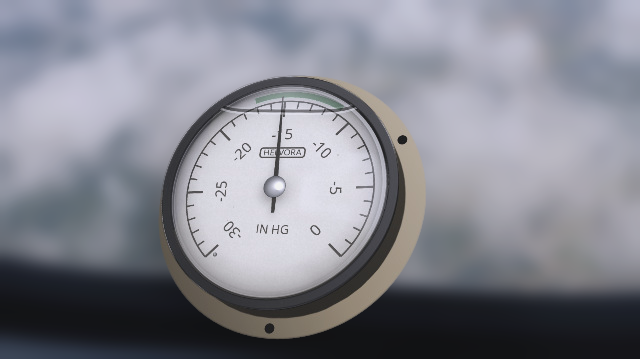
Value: -15,inHg
